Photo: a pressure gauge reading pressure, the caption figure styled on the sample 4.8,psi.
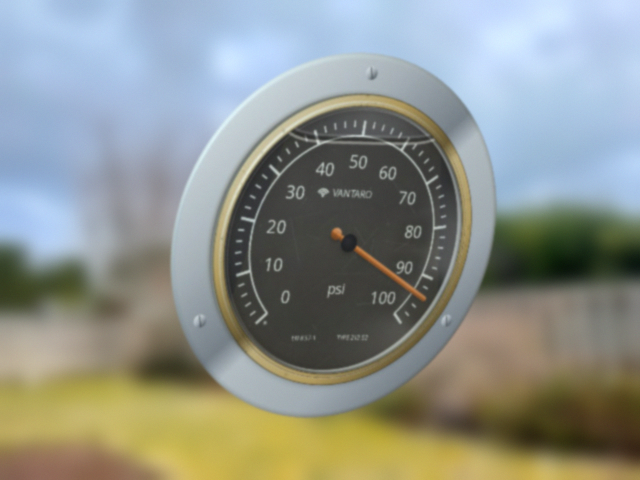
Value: 94,psi
